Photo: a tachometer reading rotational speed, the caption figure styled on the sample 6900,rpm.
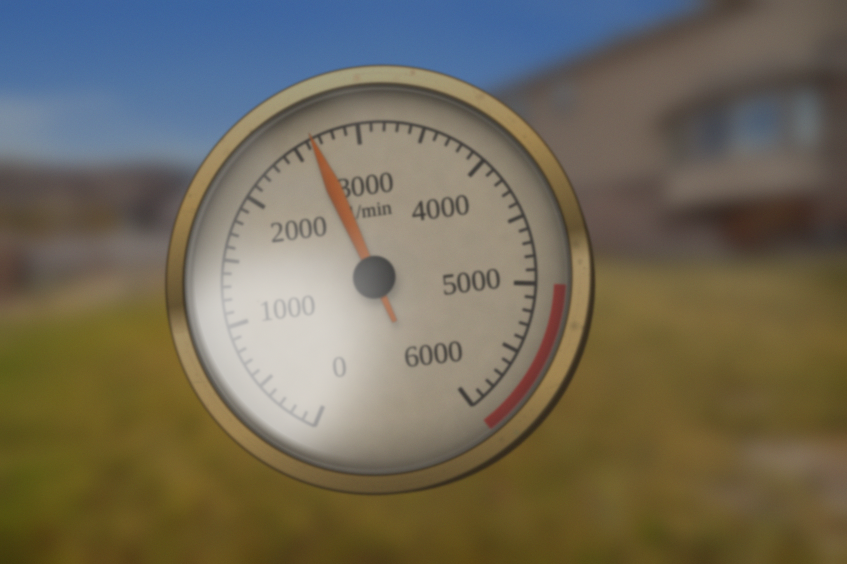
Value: 2650,rpm
